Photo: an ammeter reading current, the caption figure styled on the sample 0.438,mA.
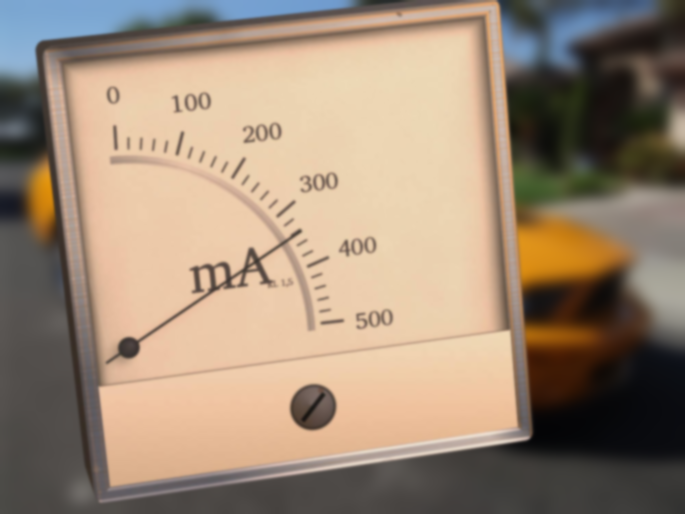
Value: 340,mA
